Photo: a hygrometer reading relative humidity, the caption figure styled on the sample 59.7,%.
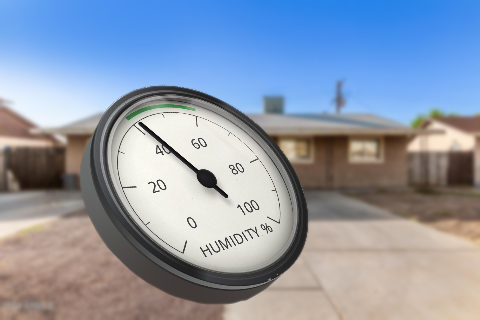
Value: 40,%
